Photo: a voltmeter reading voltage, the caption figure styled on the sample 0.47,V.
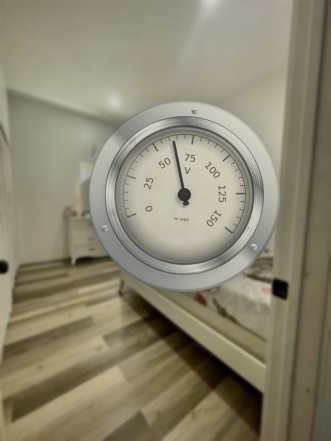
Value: 62.5,V
